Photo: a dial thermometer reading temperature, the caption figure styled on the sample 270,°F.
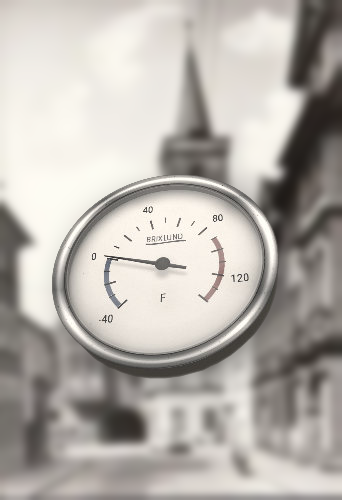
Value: 0,°F
